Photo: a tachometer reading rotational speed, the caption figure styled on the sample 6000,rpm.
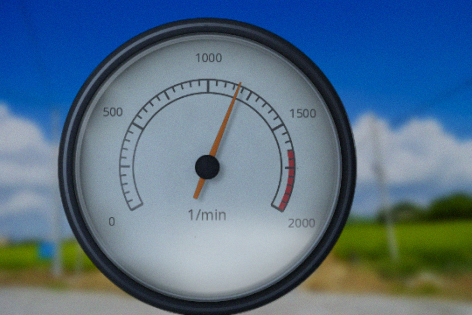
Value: 1175,rpm
